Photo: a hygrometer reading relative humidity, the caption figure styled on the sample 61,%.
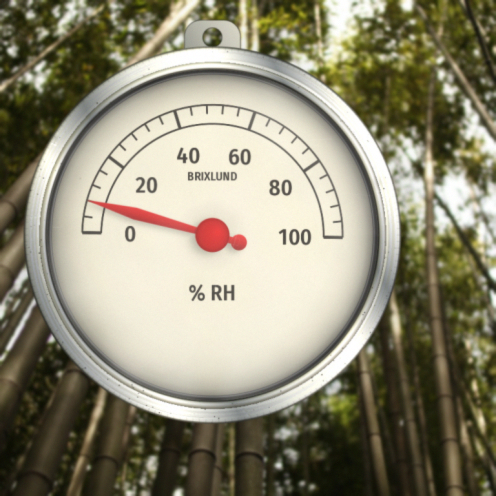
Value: 8,%
